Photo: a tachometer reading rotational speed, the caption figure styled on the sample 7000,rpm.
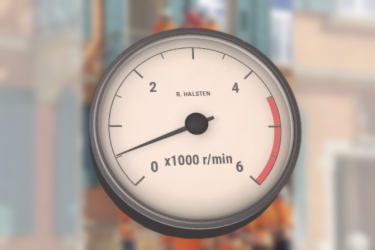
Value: 500,rpm
